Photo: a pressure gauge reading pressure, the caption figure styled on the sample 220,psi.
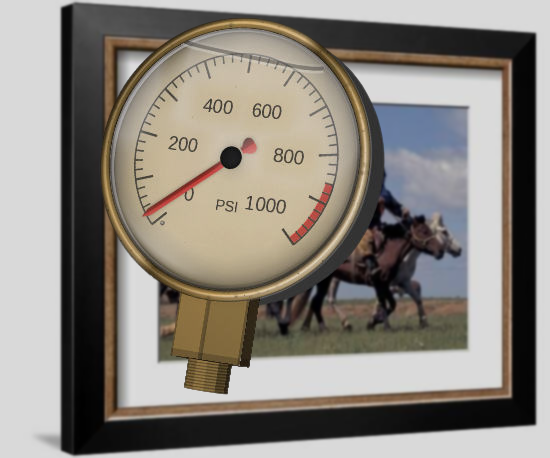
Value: 20,psi
